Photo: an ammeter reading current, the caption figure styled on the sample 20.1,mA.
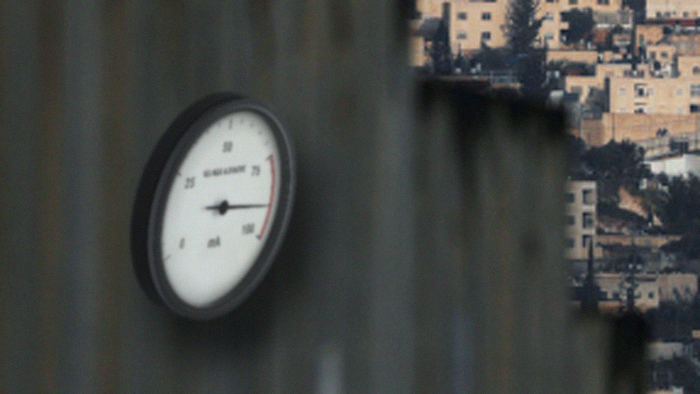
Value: 90,mA
